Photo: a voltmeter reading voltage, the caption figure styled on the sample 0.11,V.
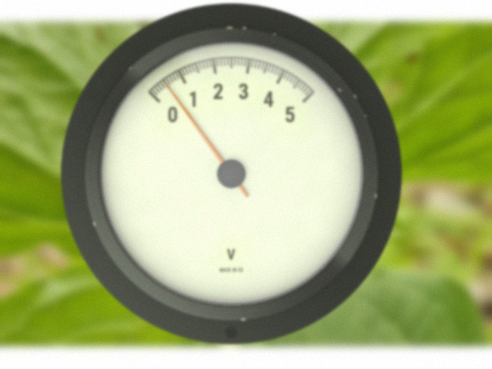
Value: 0.5,V
